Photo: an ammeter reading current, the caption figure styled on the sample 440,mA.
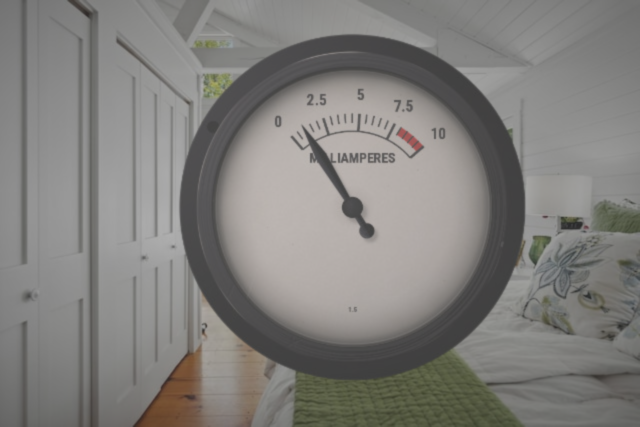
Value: 1,mA
